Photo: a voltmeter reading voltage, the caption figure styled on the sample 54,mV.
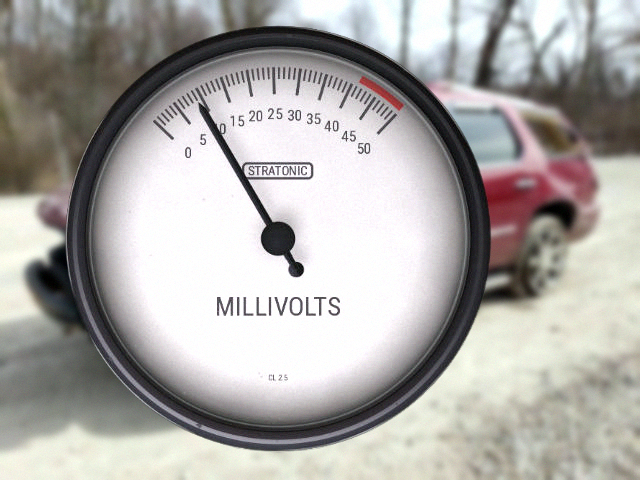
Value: 9,mV
